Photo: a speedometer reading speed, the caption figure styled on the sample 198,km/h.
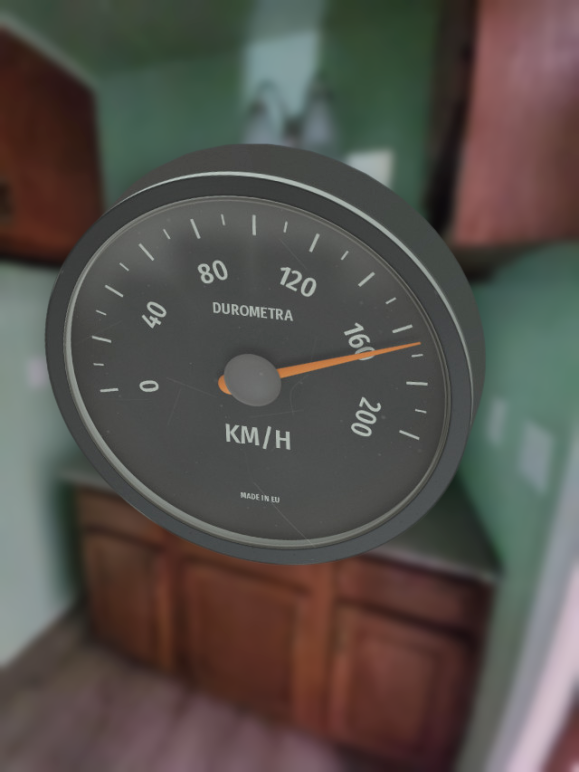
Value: 165,km/h
